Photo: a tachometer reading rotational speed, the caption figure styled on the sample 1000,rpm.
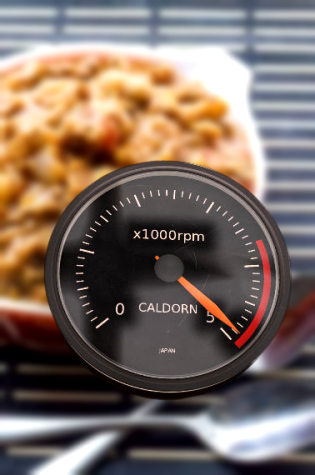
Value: 4900,rpm
